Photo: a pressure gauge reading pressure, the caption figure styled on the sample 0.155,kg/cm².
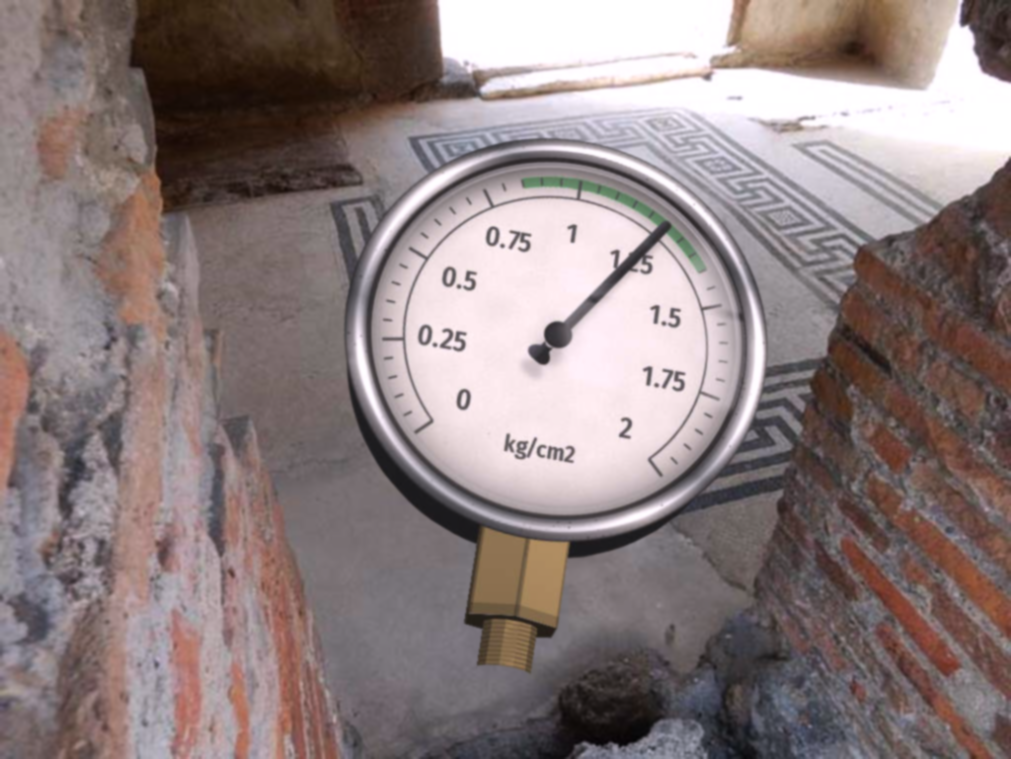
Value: 1.25,kg/cm²
